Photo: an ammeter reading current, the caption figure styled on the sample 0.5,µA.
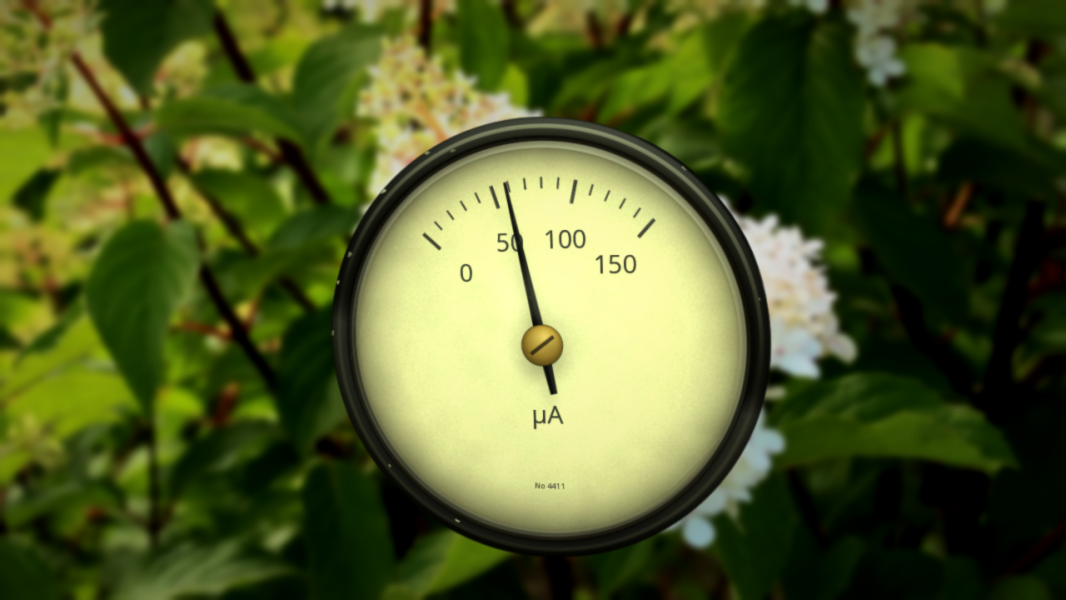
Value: 60,µA
